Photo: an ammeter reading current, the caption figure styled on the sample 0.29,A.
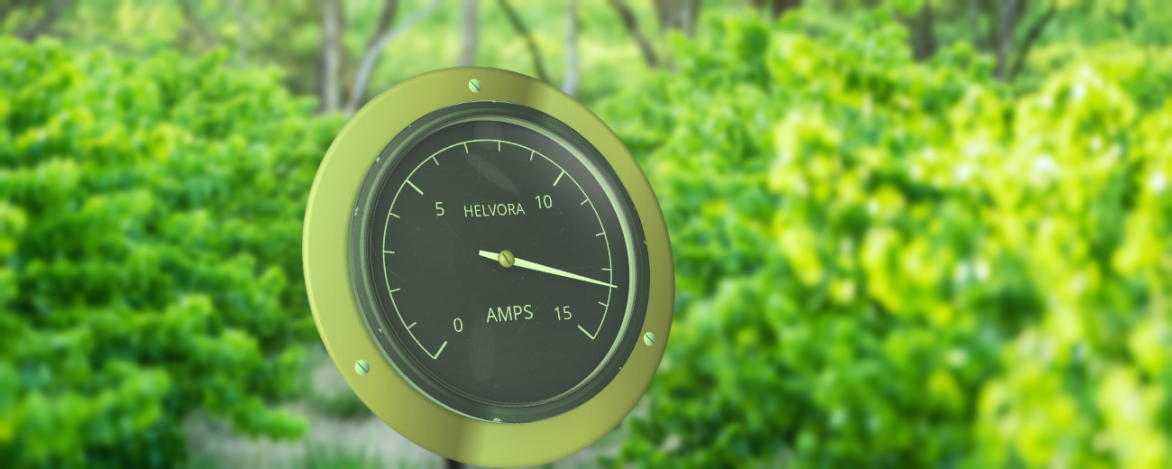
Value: 13.5,A
